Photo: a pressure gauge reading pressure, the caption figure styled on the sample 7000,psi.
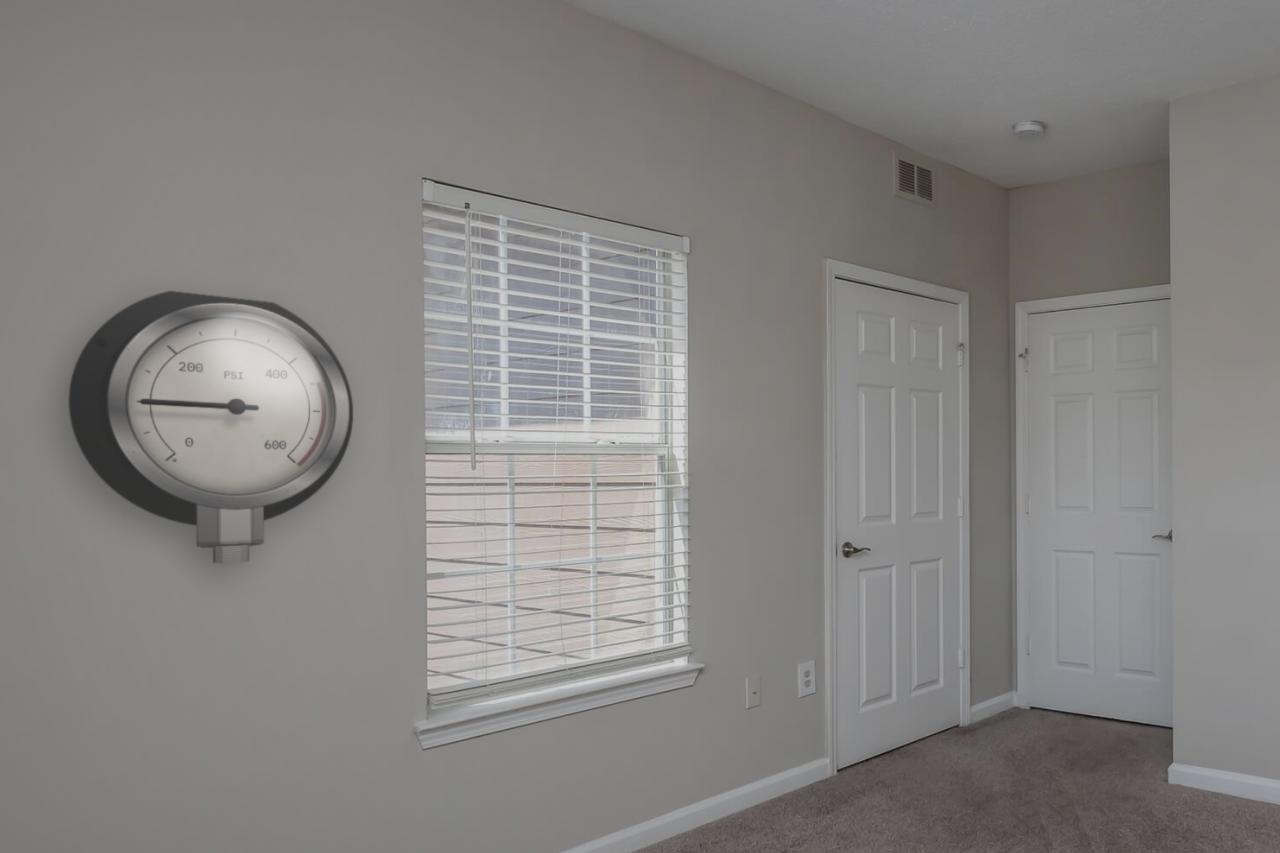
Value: 100,psi
